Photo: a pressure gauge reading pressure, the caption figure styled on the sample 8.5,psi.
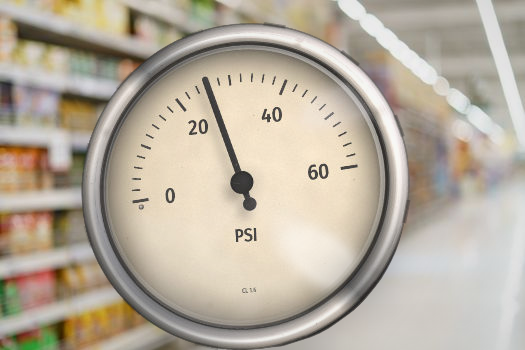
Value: 26,psi
